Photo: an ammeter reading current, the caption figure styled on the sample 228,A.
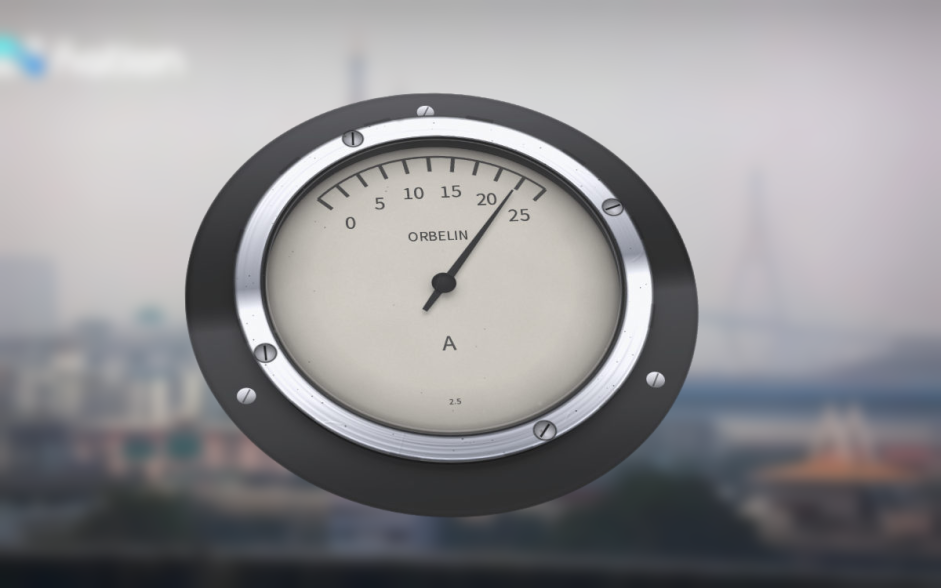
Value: 22.5,A
